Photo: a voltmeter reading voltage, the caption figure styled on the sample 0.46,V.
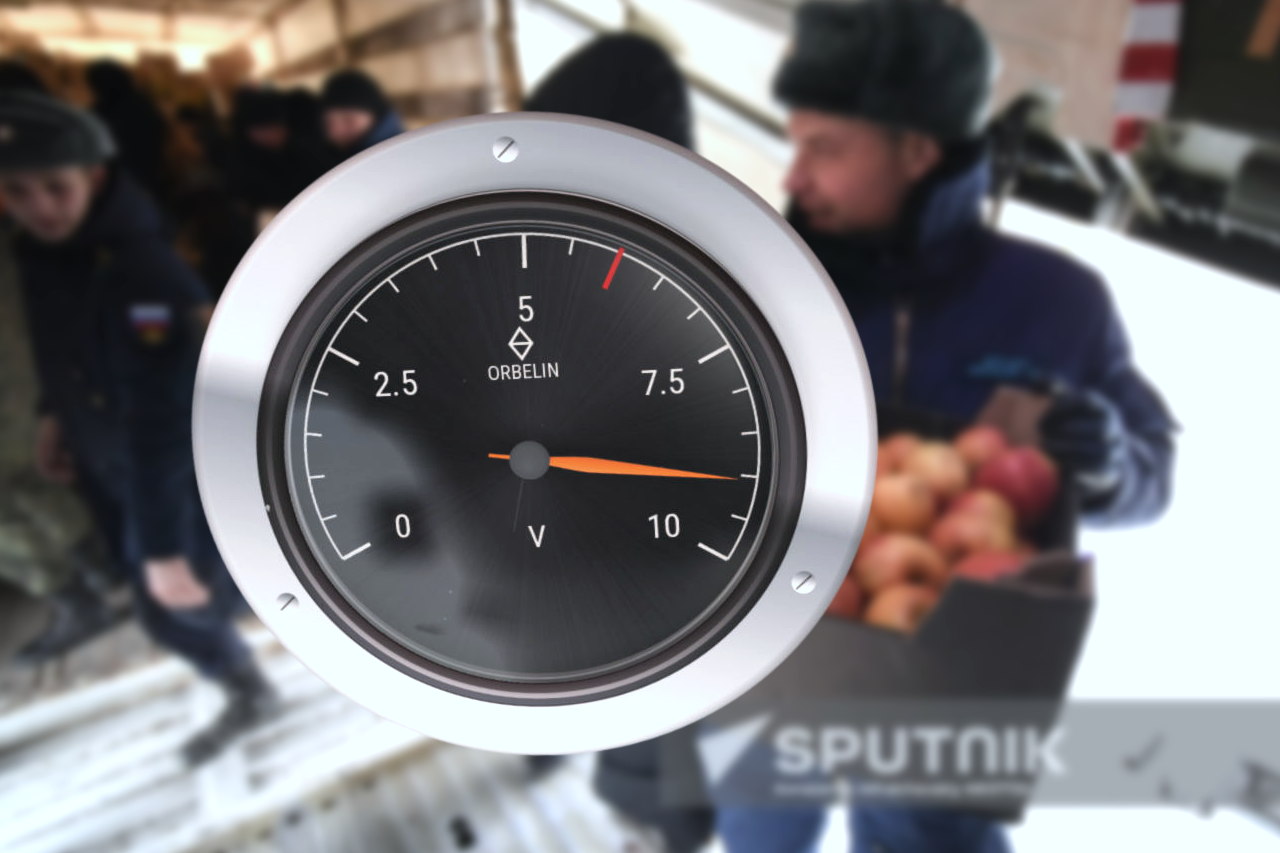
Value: 9,V
